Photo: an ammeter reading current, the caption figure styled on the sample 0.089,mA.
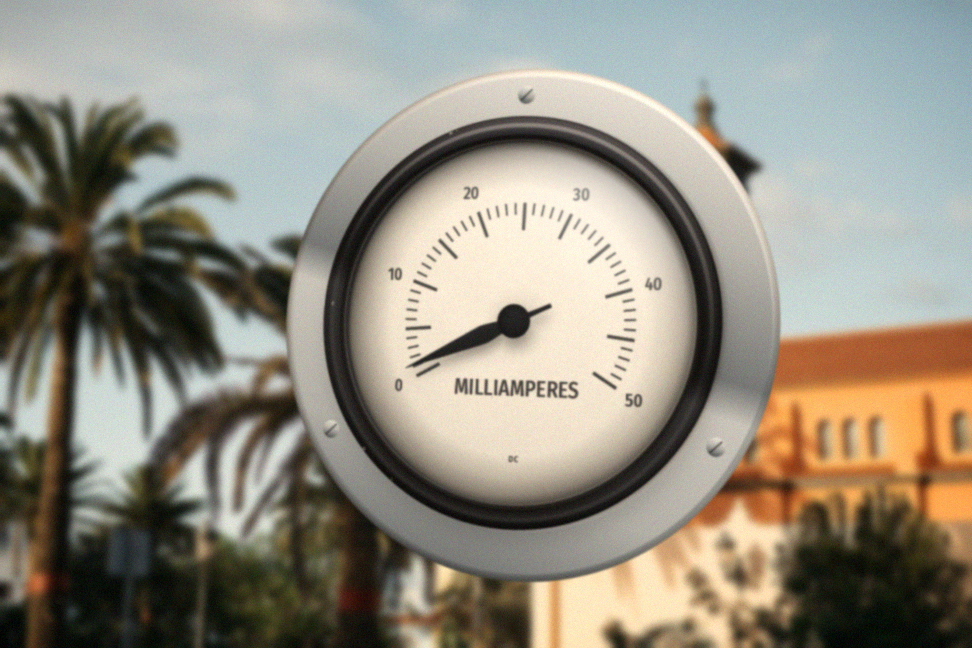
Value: 1,mA
